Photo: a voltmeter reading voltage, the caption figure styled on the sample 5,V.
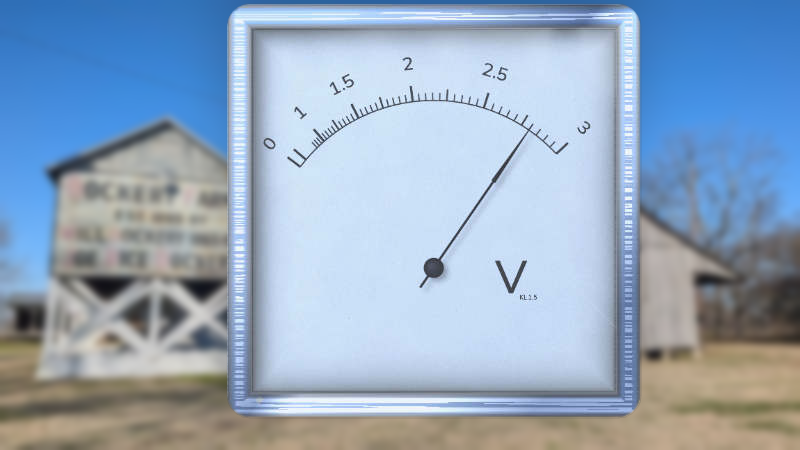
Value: 2.8,V
